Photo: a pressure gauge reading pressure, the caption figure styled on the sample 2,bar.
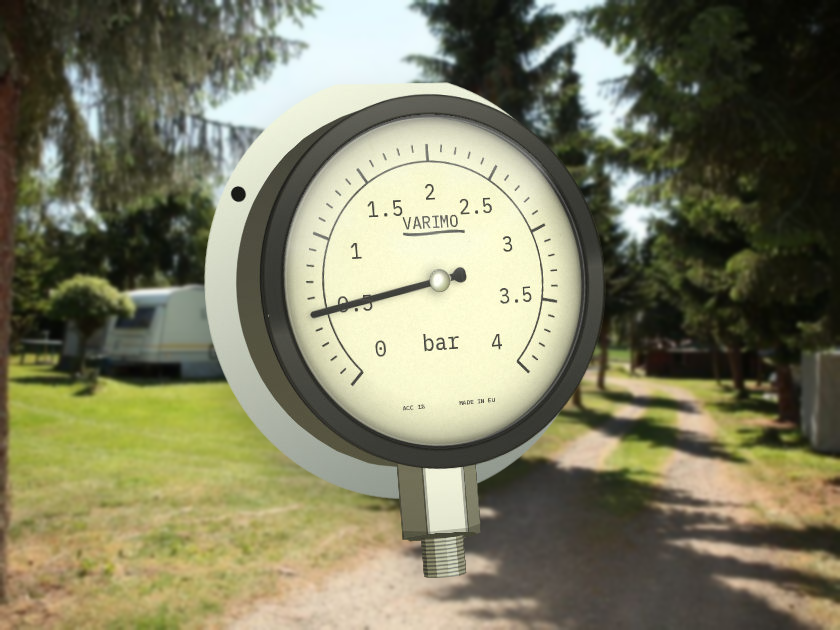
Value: 0.5,bar
